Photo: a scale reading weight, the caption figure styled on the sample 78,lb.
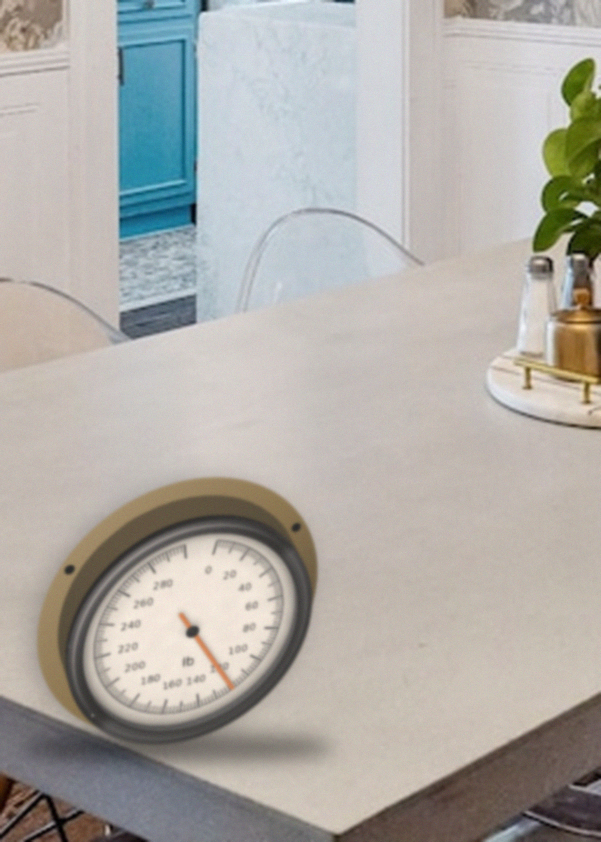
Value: 120,lb
